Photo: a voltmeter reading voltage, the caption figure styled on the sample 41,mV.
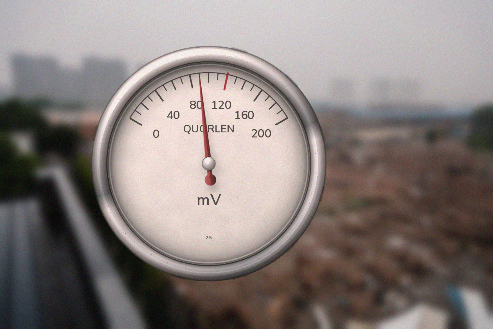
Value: 90,mV
